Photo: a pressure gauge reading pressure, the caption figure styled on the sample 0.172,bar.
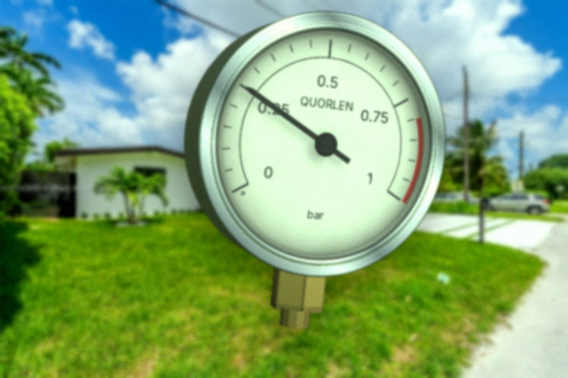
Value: 0.25,bar
